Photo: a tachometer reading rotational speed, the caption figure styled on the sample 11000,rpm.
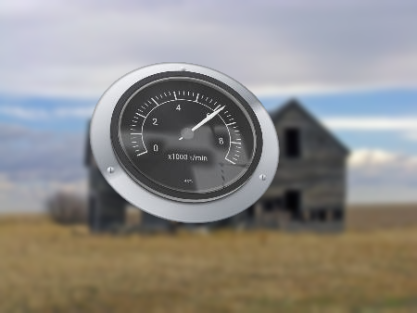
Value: 6200,rpm
